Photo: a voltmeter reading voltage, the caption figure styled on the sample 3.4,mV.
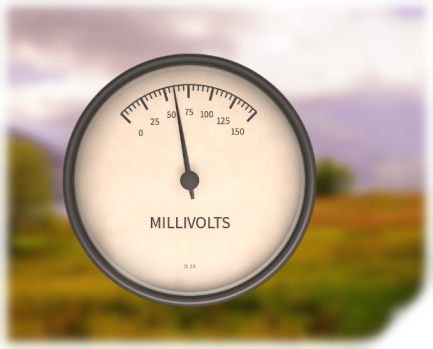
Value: 60,mV
